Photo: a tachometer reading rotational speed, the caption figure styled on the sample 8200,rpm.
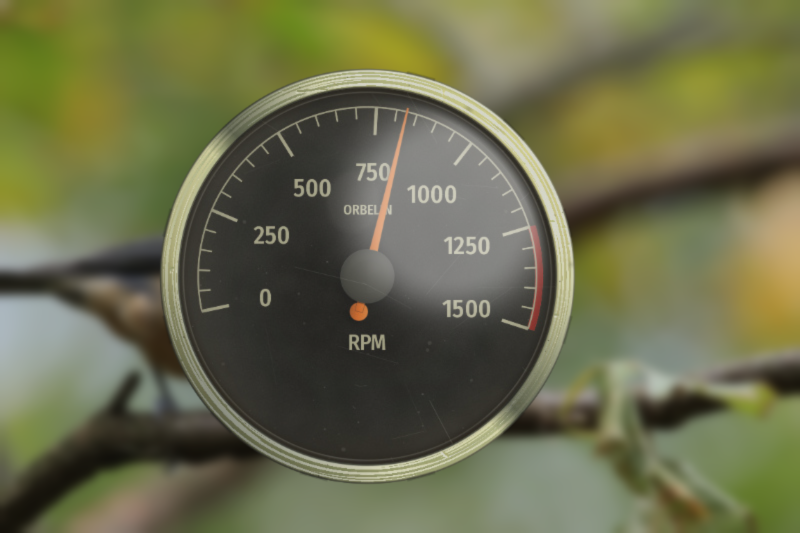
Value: 825,rpm
